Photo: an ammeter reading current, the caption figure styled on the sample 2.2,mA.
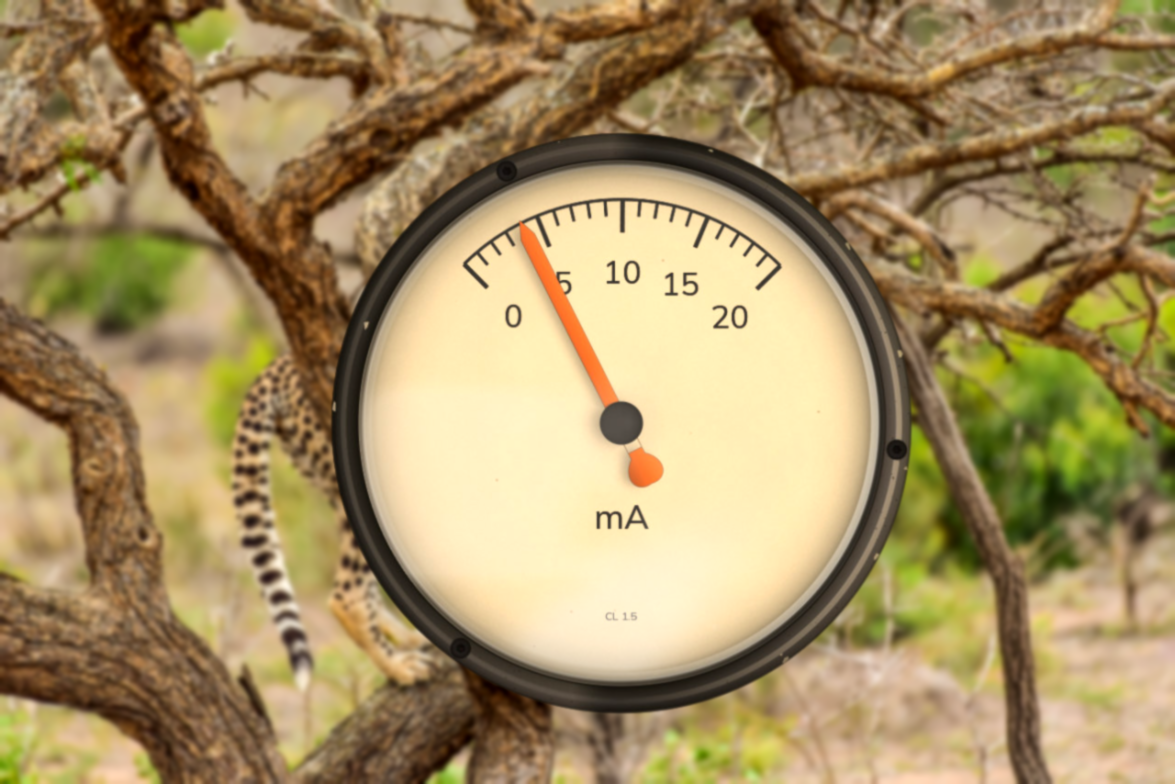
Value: 4,mA
